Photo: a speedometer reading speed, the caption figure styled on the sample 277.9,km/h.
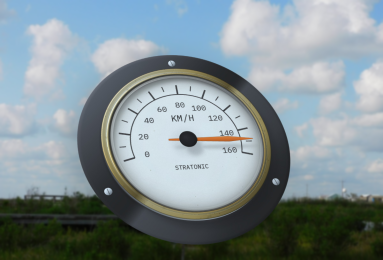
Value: 150,km/h
